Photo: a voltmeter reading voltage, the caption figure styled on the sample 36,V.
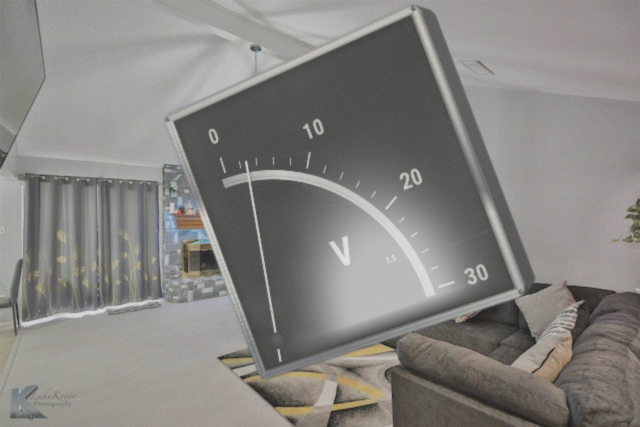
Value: 3,V
